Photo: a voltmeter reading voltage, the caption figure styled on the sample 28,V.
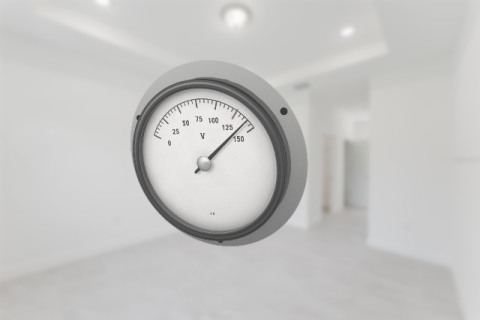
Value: 140,V
